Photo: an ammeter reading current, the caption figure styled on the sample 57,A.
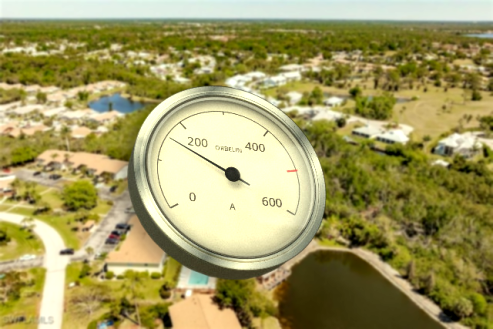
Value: 150,A
